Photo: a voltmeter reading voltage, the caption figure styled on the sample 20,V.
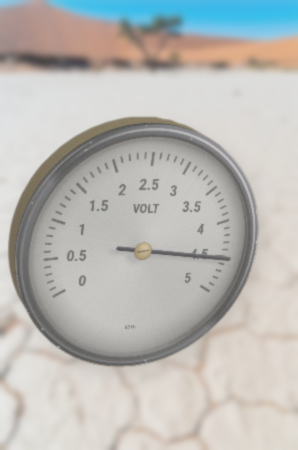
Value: 4.5,V
